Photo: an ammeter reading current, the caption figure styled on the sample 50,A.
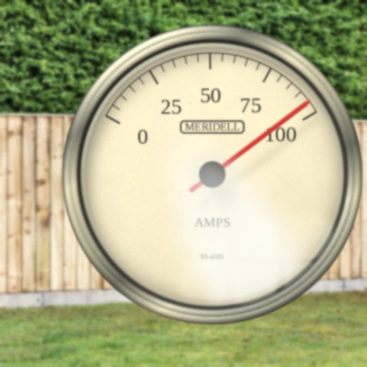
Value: 95,A
